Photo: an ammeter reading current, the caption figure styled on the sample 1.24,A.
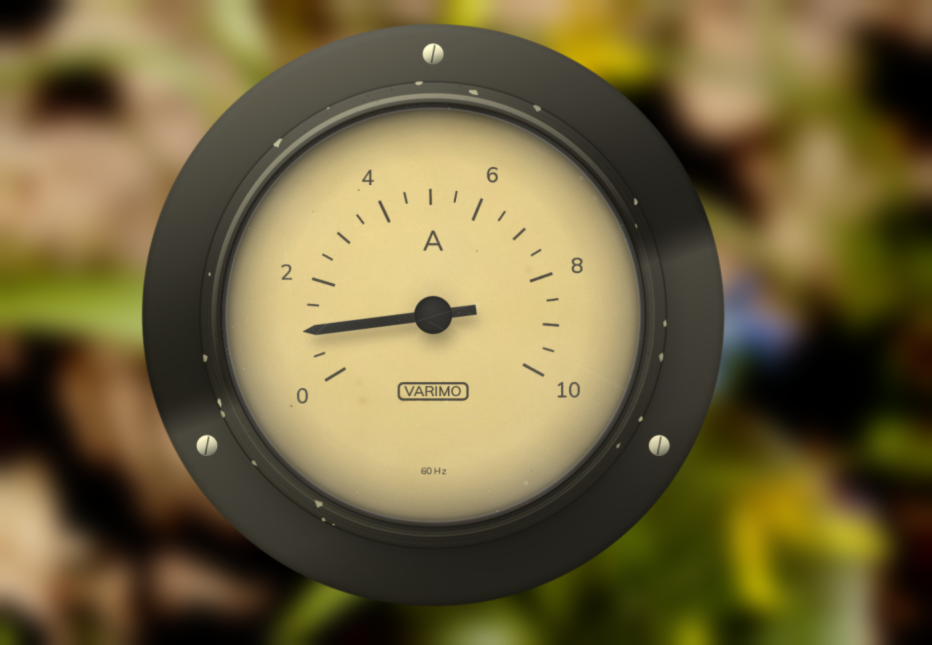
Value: 1,A
